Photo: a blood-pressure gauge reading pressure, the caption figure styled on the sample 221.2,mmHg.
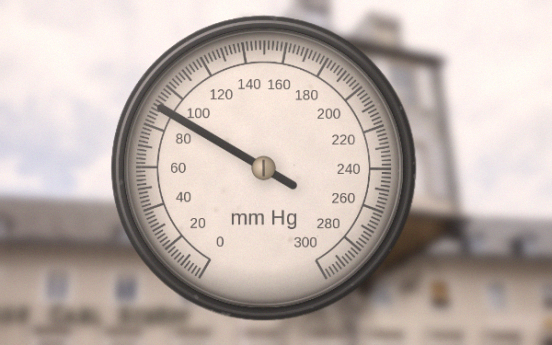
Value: 90,mmHg
